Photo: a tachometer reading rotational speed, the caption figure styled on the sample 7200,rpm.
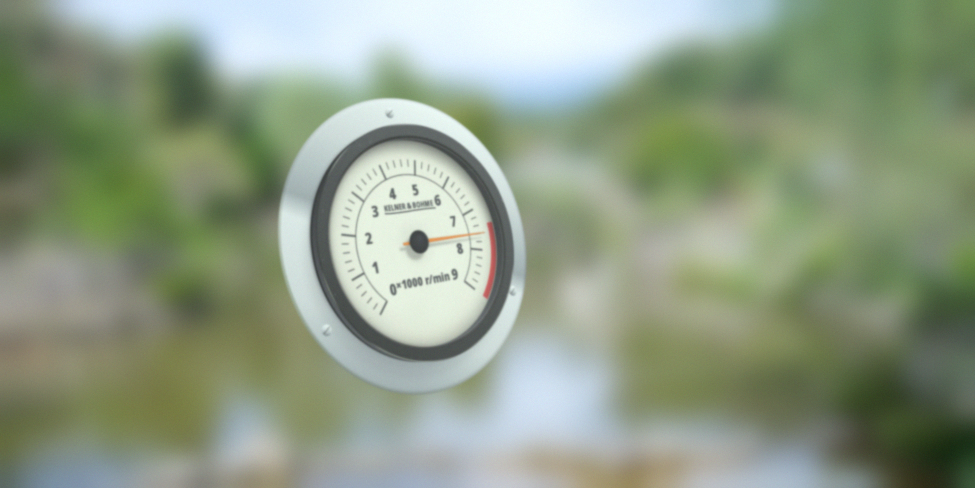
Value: 7600,rpm
